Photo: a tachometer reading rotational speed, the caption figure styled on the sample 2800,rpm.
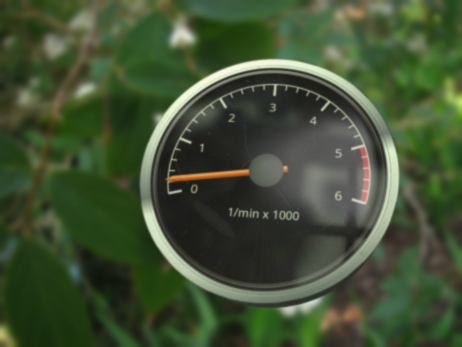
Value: 200,rpm
